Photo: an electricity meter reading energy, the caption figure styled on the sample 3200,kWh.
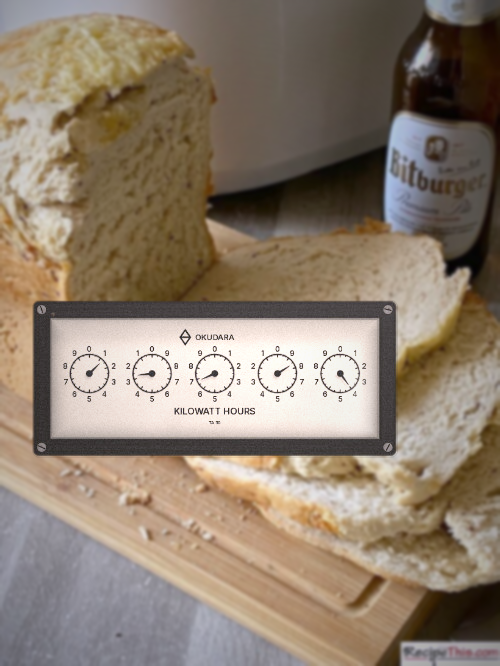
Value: 12684,kWh
